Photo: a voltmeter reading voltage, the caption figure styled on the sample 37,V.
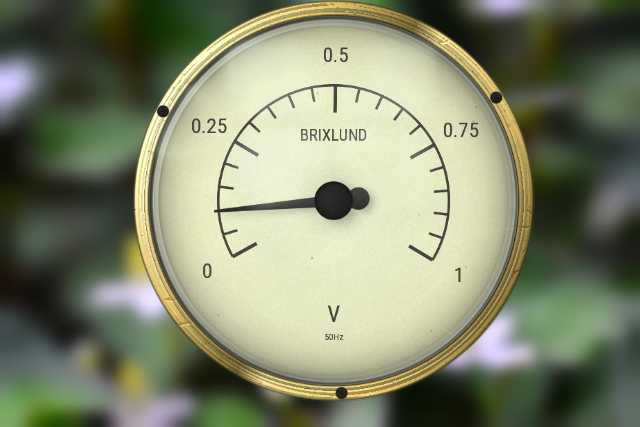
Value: 0.1,V
